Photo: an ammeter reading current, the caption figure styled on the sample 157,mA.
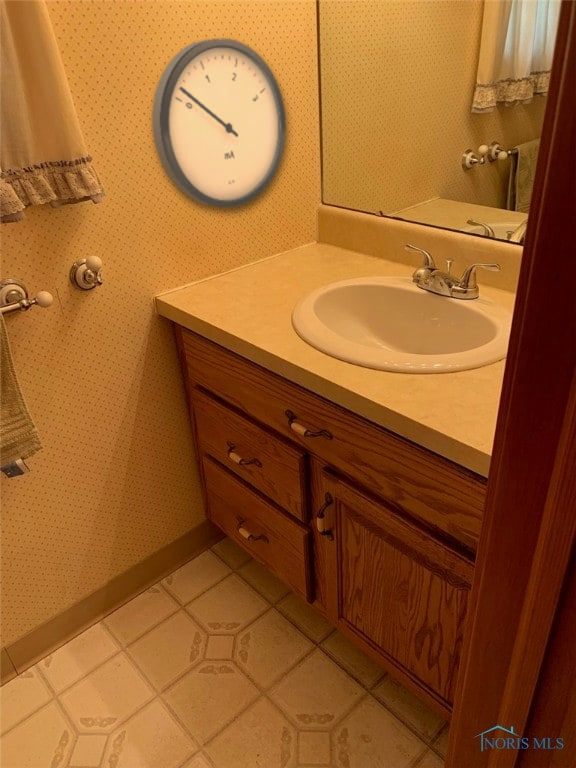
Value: 0.2,mA
